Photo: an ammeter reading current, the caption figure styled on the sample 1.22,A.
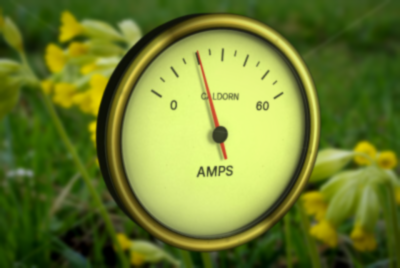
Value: 20,A
